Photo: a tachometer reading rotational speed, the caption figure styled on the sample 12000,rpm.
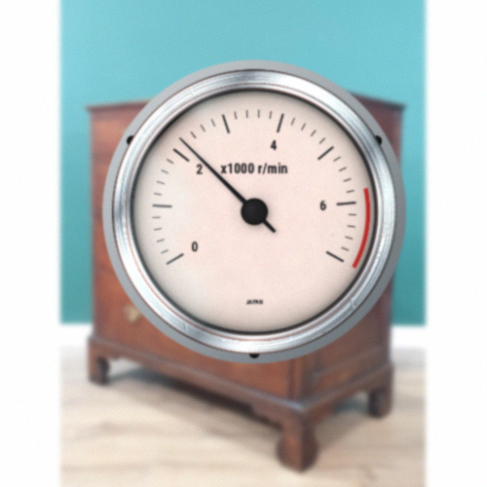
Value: 2200,rpm
